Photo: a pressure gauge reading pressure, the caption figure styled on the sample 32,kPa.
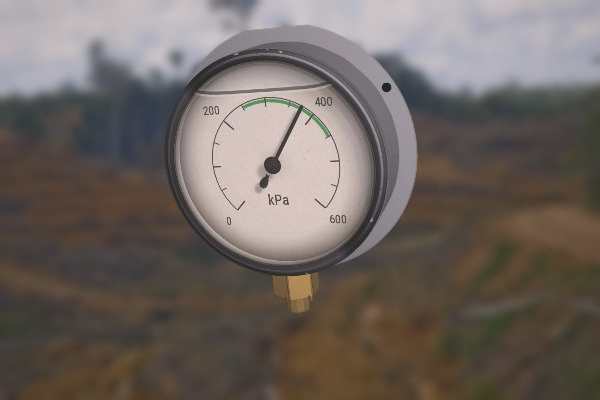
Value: 375,kPa
